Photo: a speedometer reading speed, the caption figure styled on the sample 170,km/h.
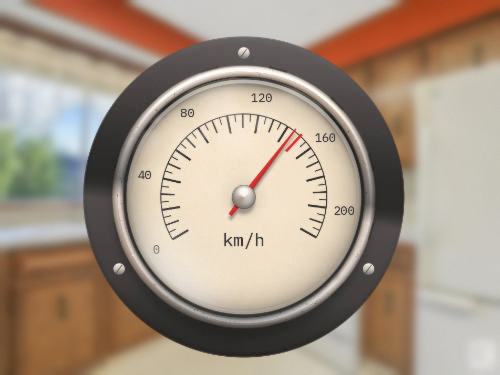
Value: 145,km/h
